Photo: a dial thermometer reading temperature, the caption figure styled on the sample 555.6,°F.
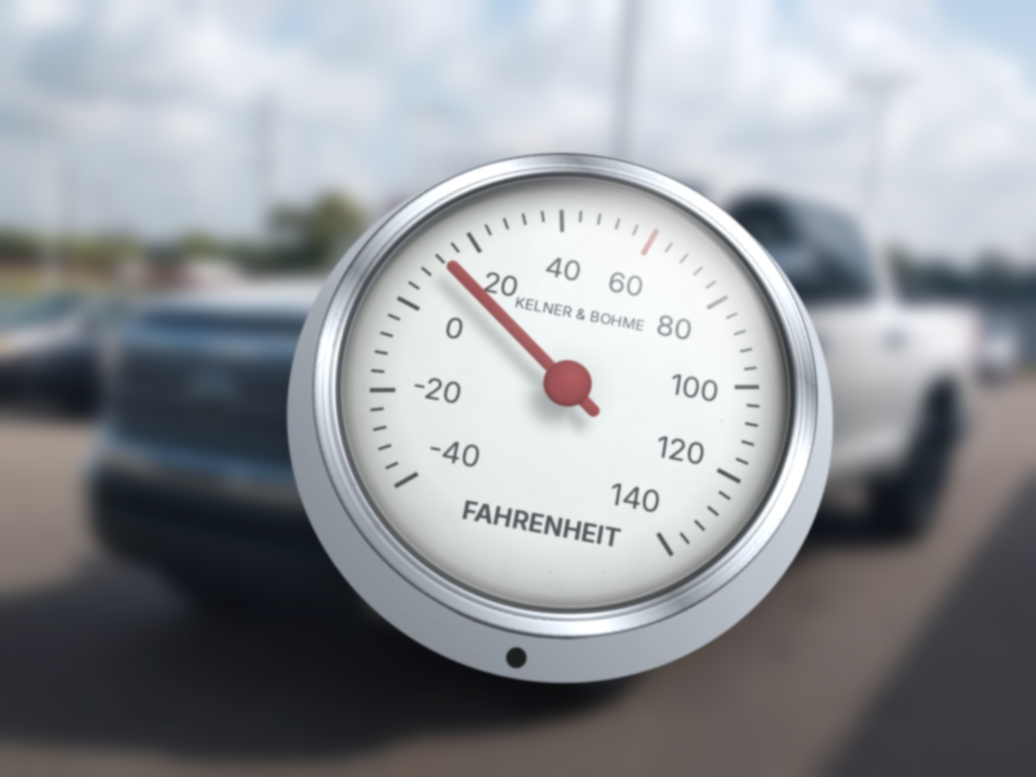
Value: 12,°F
